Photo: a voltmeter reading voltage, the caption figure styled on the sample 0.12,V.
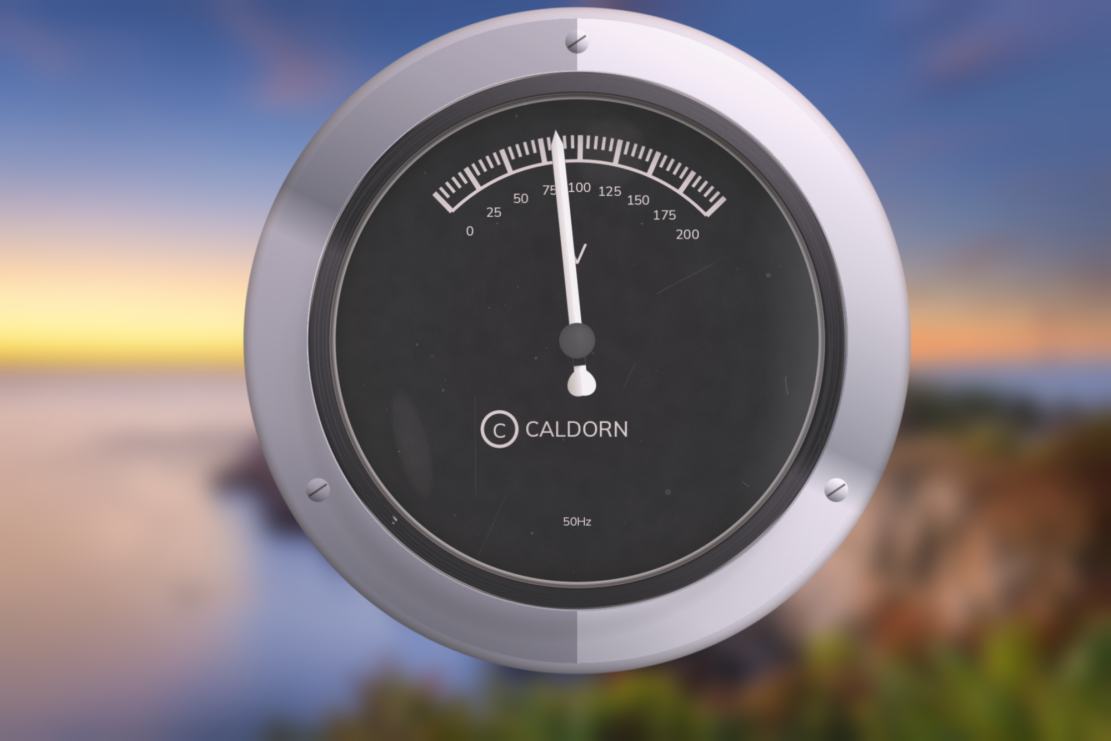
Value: 85,V
